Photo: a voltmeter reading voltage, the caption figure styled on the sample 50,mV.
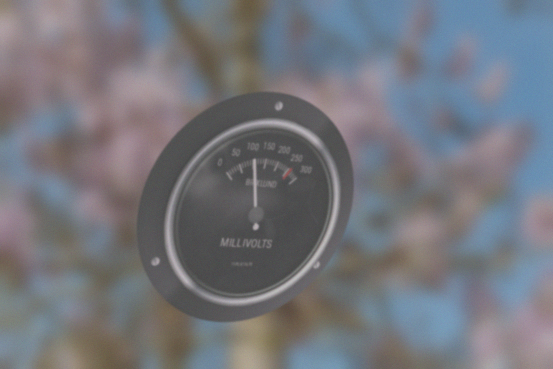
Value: 100,mV
